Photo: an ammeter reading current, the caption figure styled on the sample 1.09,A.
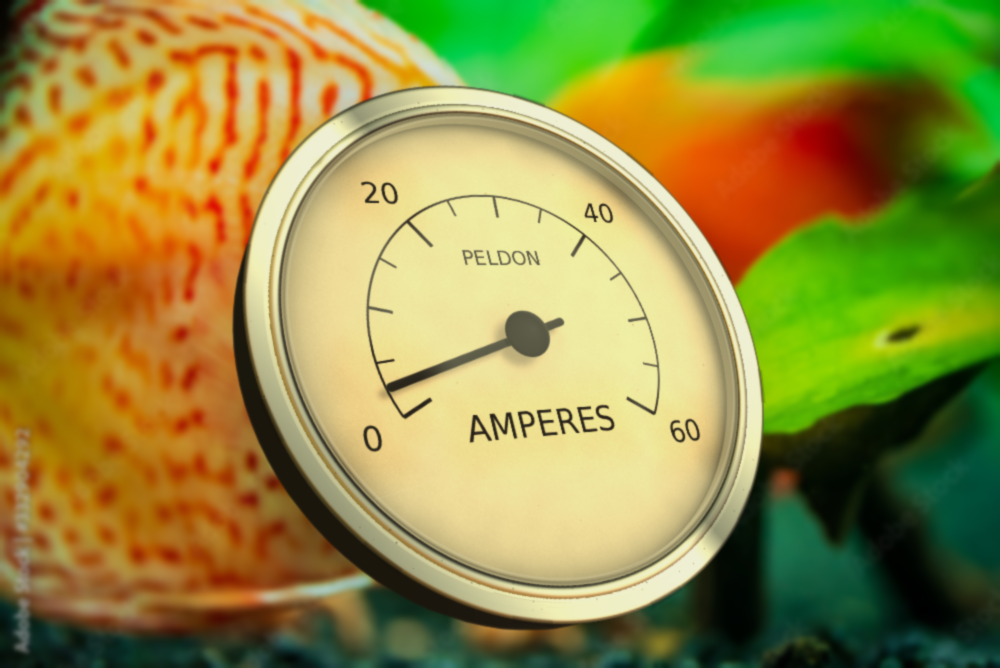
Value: 2.5,A
